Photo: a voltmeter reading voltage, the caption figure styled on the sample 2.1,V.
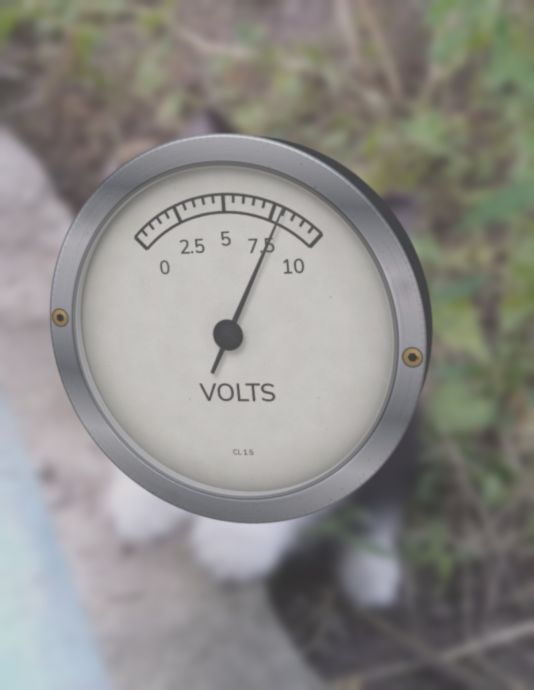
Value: 8,V
